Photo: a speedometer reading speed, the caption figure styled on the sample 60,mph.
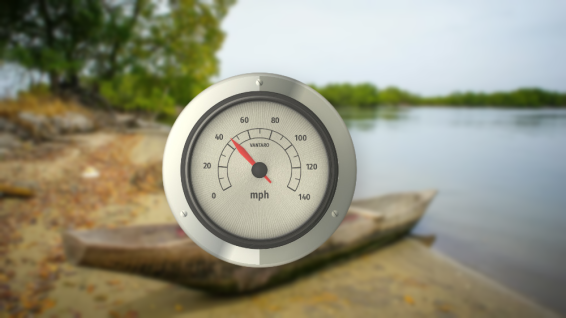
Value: 45,mph
